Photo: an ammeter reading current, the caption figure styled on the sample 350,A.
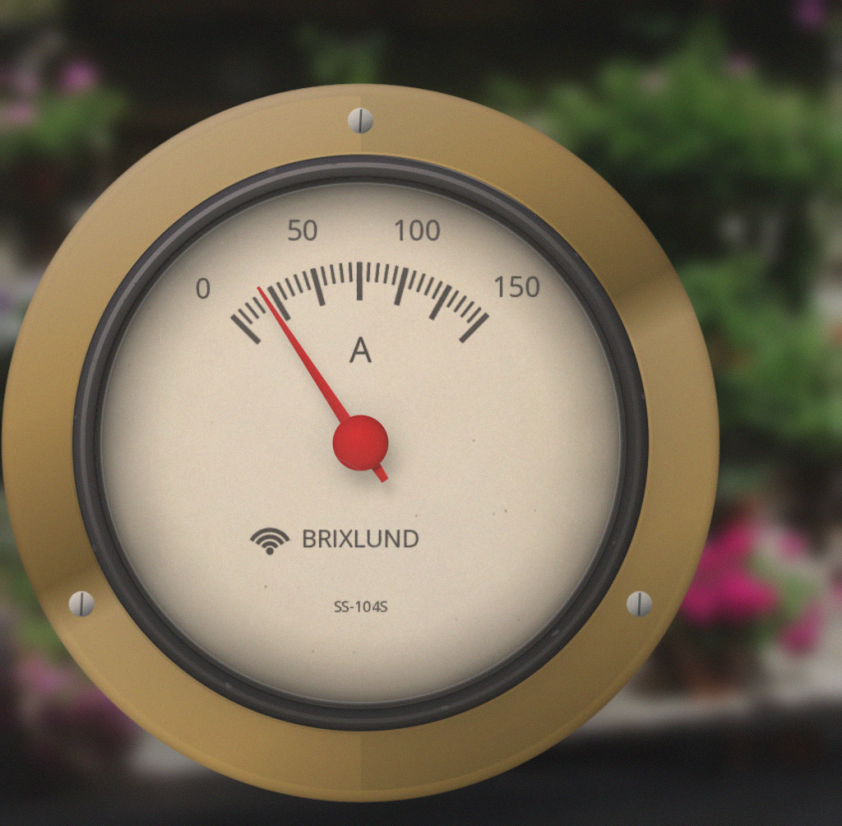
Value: 20,A
